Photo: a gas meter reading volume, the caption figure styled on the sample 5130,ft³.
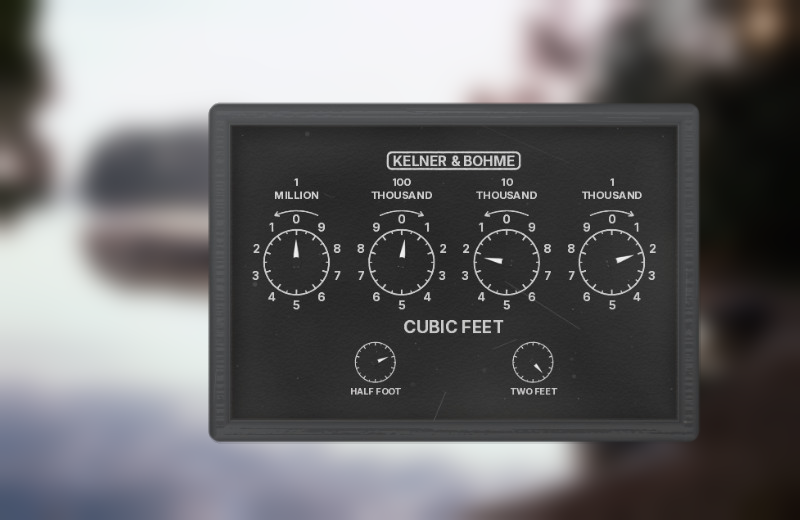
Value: 2200,ft³
